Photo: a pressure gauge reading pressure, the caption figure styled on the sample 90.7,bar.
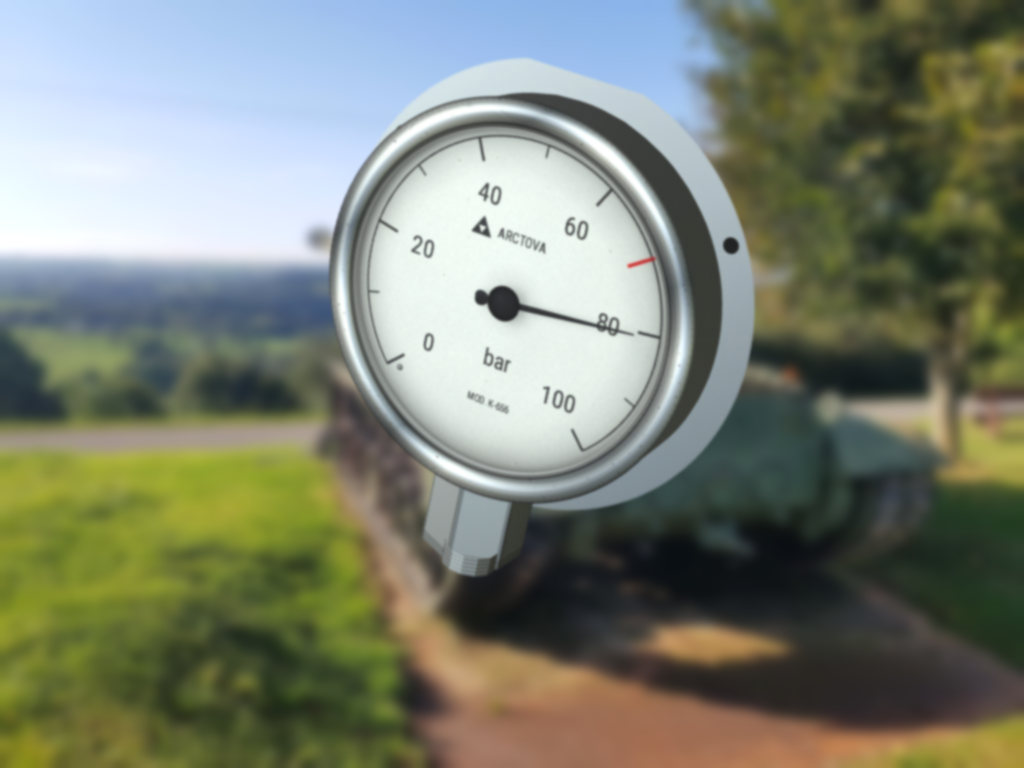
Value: 80,bar
